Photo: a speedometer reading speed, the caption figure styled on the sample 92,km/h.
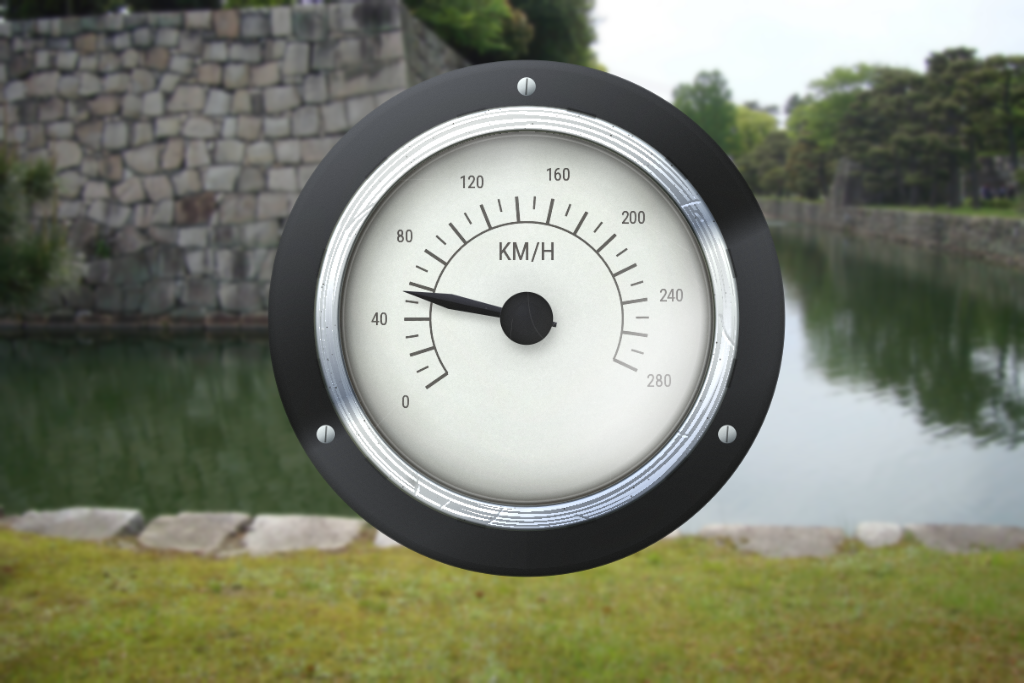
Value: 55,km/h
